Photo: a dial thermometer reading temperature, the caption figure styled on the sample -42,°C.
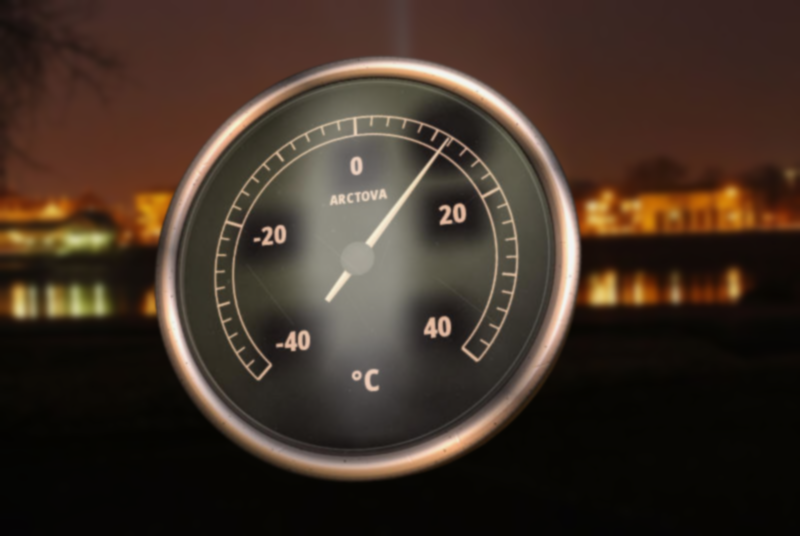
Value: 12,°C
